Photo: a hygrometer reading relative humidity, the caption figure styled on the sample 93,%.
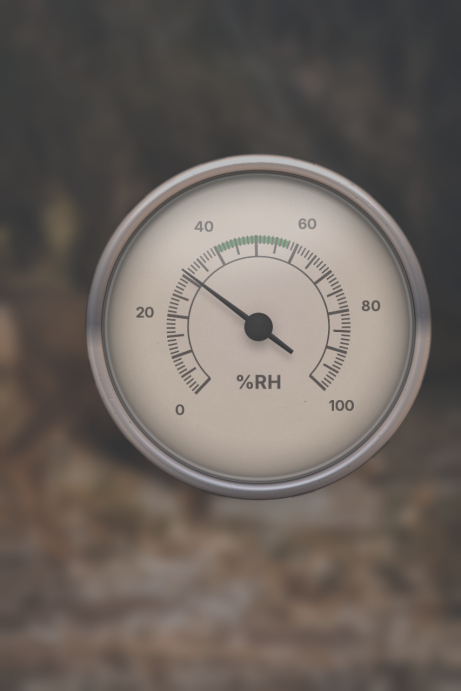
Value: 31,%
